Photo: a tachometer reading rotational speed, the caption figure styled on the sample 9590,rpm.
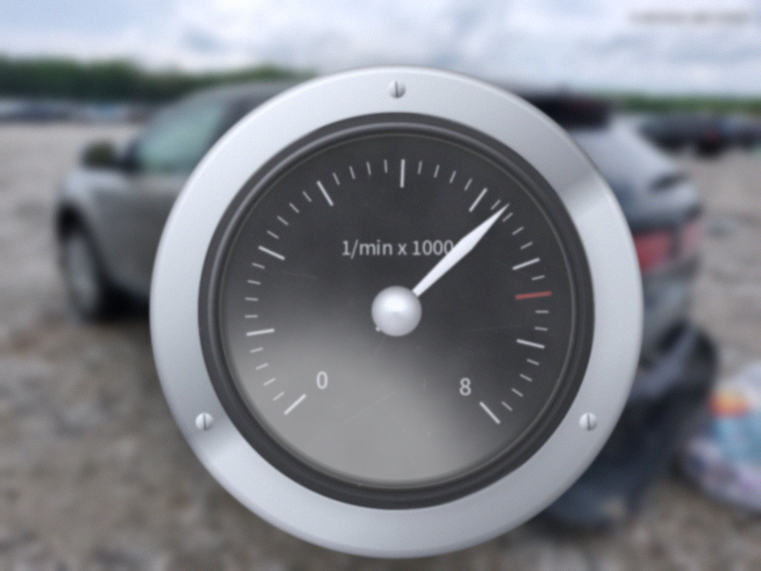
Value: 5300,rpm
